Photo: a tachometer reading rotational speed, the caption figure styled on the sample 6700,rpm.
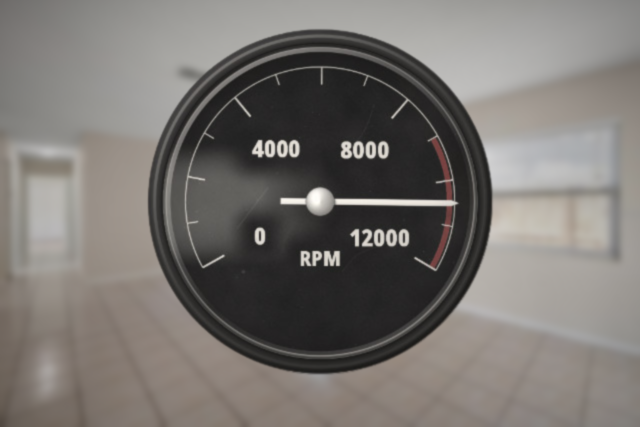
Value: 10500,rpm
